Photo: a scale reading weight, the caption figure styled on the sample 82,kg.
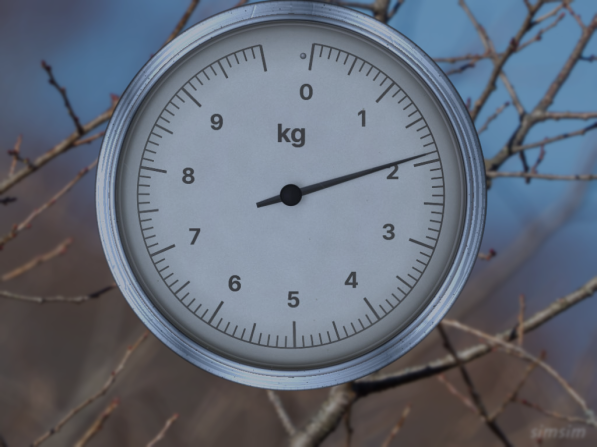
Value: 1.9,kg
